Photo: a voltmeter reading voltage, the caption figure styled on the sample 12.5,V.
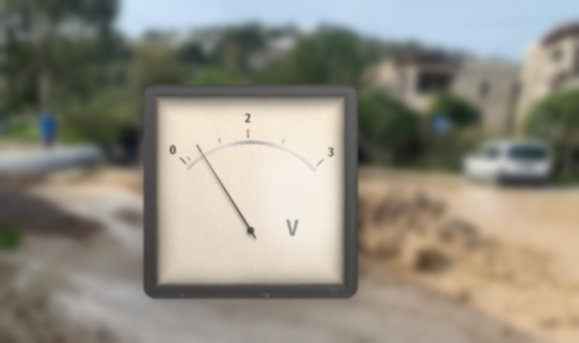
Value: 1,V
